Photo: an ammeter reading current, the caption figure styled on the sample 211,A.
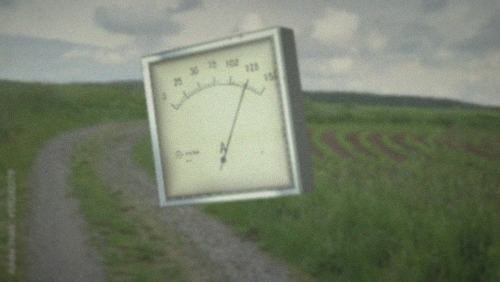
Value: 125,A
